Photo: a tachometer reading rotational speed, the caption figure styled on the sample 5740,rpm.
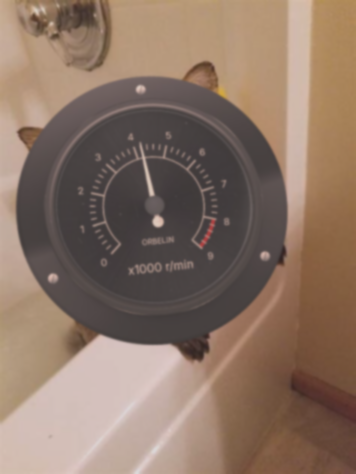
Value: 4200,rpm
